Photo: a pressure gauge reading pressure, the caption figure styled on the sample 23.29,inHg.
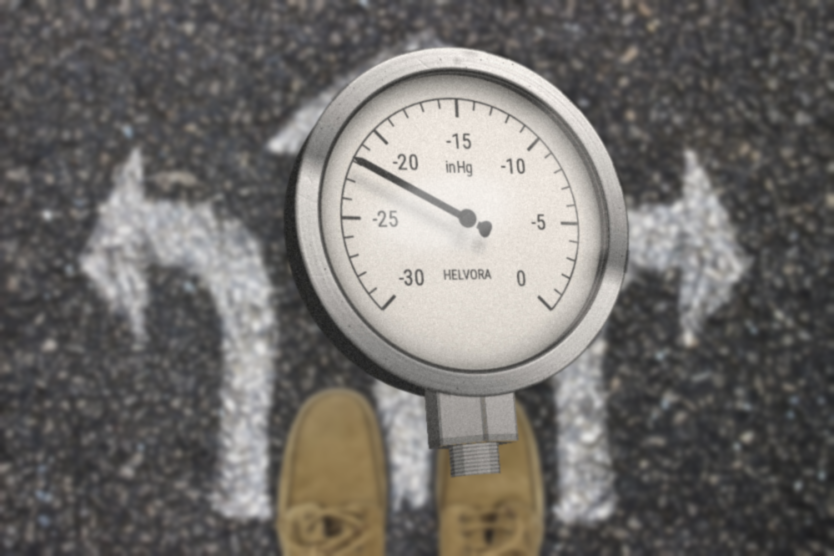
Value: -22,inHg
